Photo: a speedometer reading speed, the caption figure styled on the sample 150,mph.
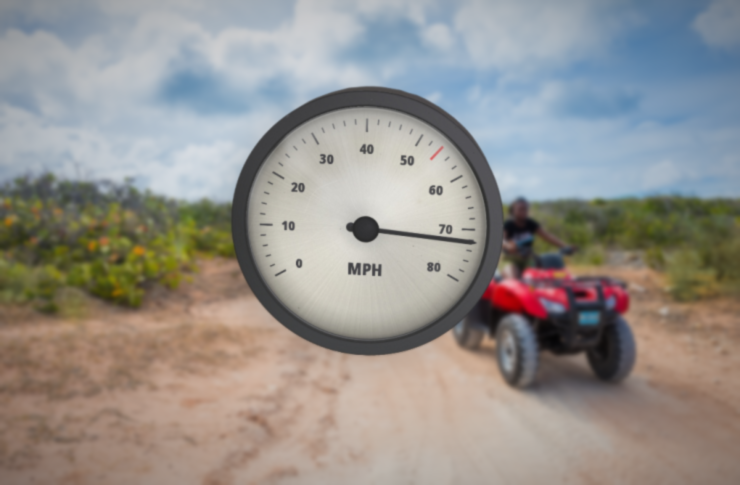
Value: 72,mph
